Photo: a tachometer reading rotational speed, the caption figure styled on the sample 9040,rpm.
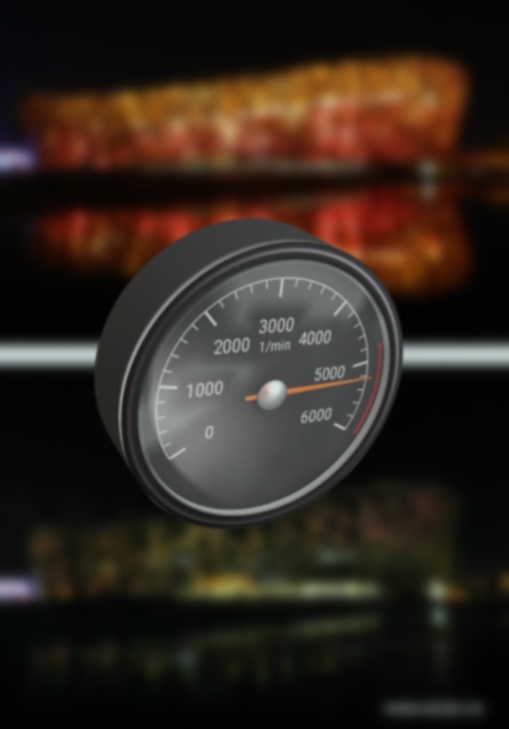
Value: 5200,rpm
